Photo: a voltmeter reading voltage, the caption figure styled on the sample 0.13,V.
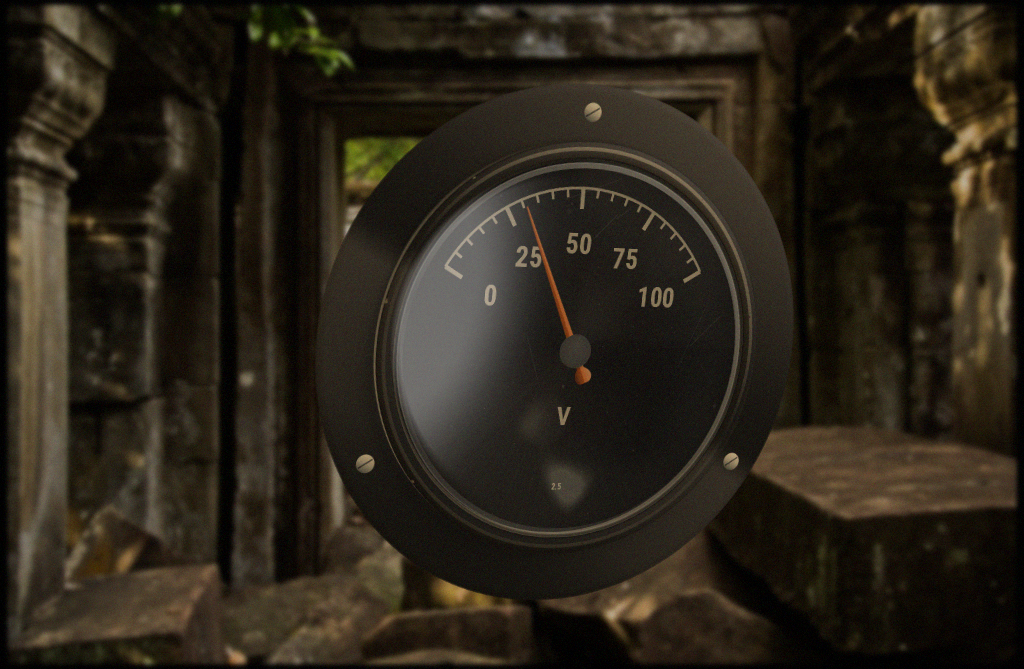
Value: 30,V
